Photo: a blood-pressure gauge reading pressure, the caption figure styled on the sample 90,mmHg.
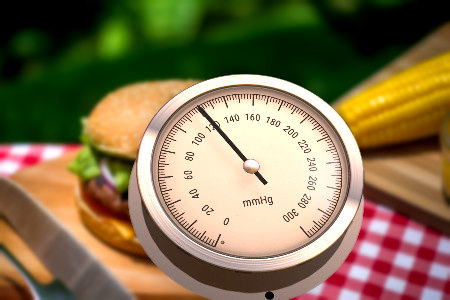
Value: 120,mmHg
